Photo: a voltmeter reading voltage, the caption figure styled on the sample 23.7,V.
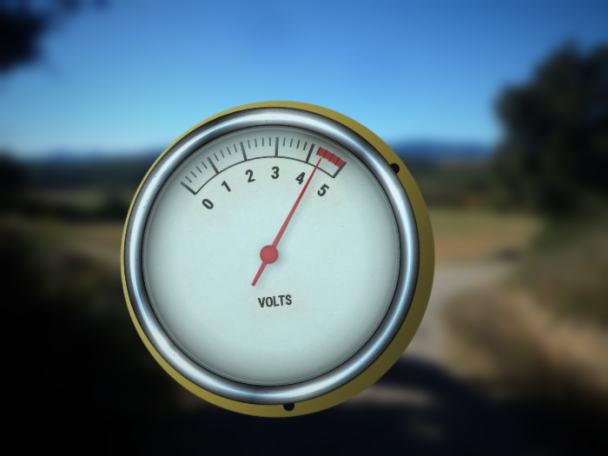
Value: 4.4,V
